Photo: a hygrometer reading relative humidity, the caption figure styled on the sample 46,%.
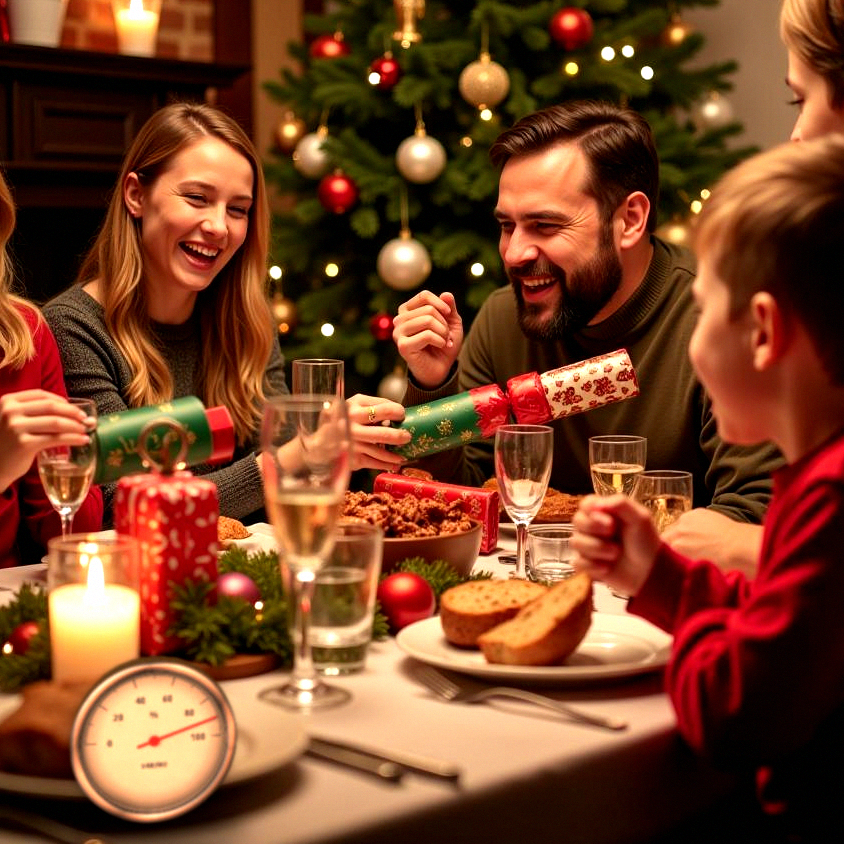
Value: 90,%
